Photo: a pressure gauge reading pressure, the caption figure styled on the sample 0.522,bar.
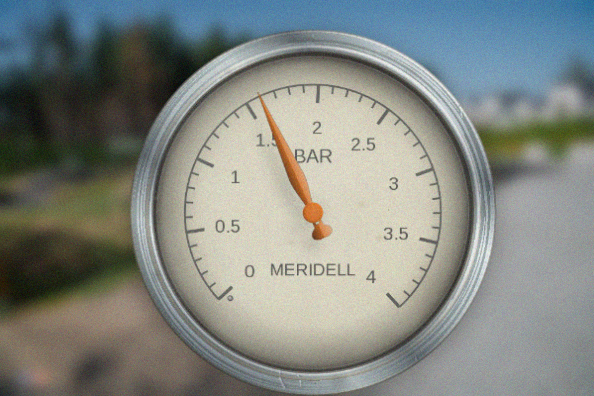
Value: 1.6,bar
